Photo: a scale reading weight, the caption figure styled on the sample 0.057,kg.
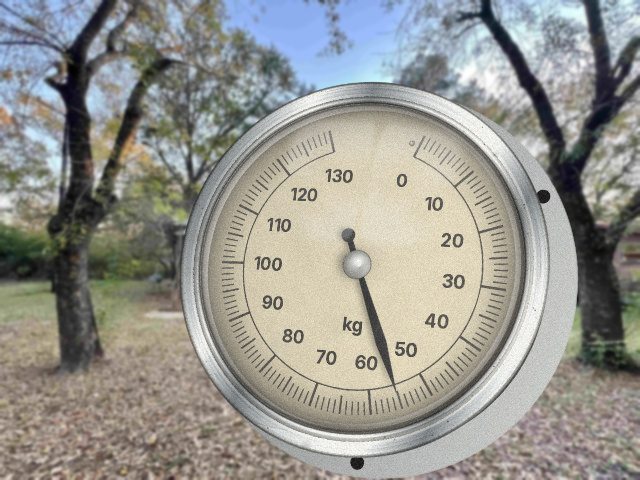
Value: 55,kg
